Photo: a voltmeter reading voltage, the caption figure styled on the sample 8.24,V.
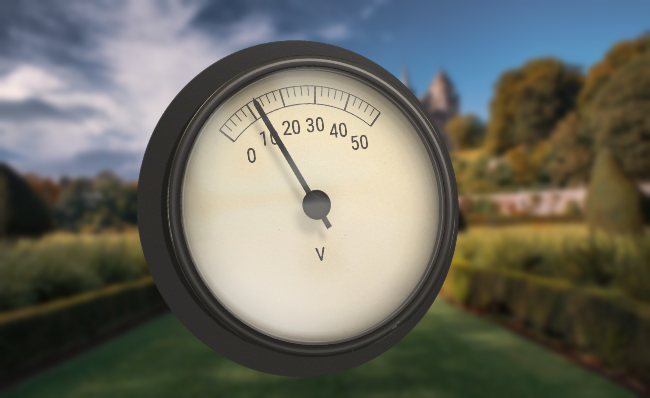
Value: 12,V
